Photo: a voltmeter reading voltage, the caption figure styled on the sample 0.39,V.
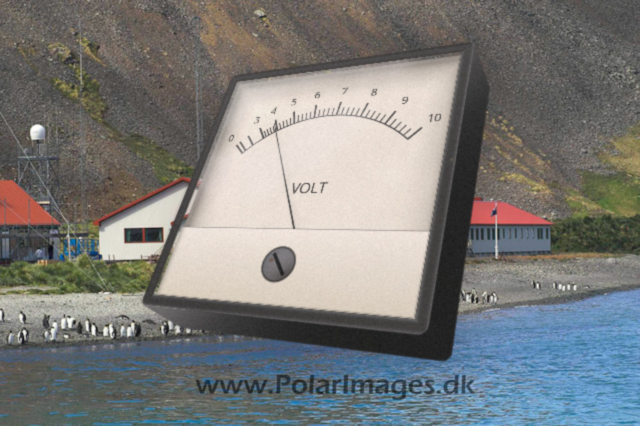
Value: 4,V
